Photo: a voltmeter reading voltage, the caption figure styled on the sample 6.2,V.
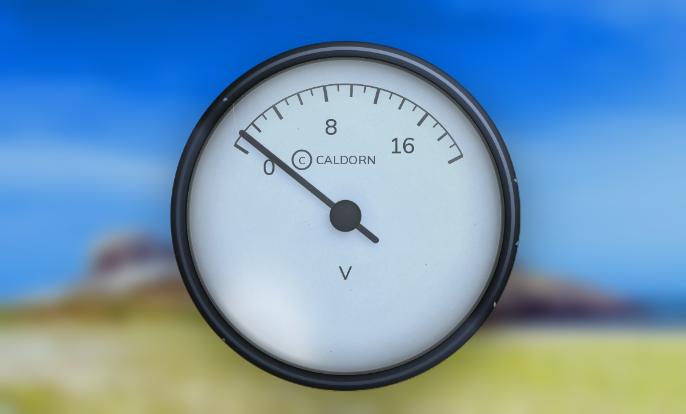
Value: 1,V
